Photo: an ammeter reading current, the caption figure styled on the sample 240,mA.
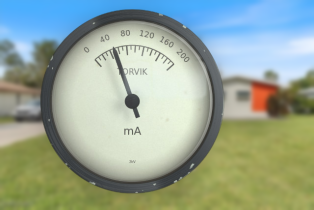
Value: 50,mA
